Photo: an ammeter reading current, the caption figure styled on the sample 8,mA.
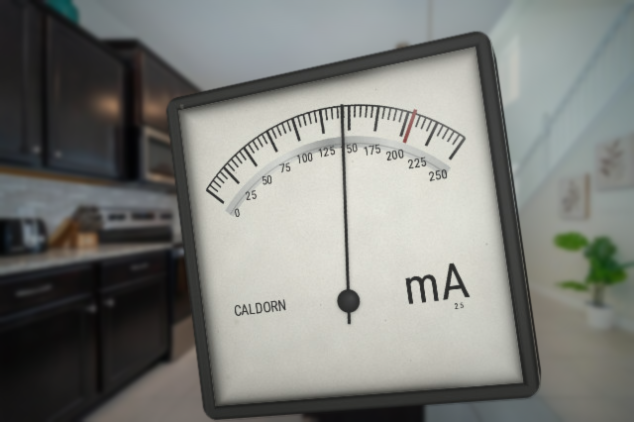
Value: 145,mA
